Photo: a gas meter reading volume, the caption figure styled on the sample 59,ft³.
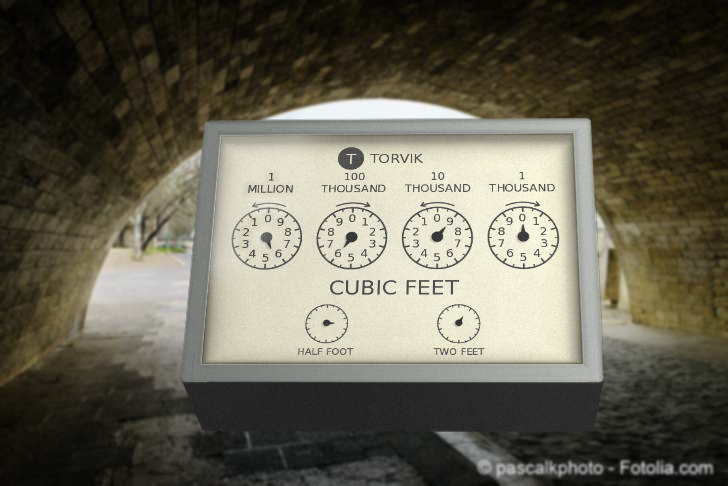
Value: 559000,ft³
